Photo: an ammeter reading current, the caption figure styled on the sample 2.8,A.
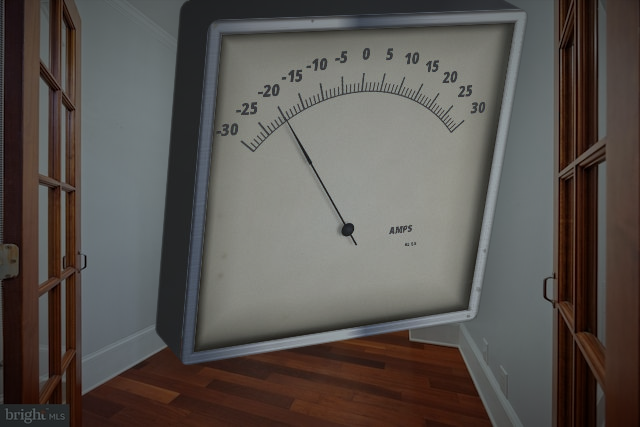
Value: -20,A
